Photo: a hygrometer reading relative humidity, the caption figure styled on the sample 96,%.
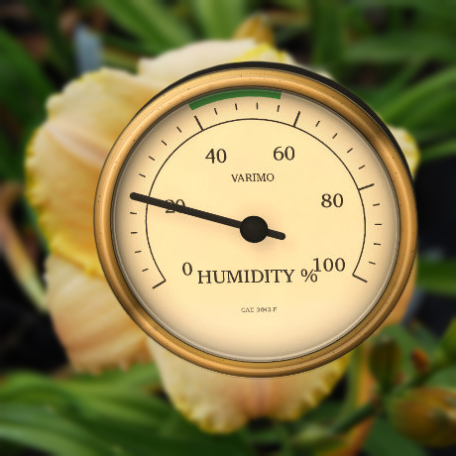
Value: 20,%
